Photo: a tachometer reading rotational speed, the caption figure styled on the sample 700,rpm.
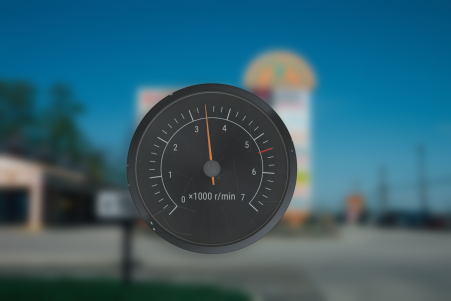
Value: 3400,rpm
